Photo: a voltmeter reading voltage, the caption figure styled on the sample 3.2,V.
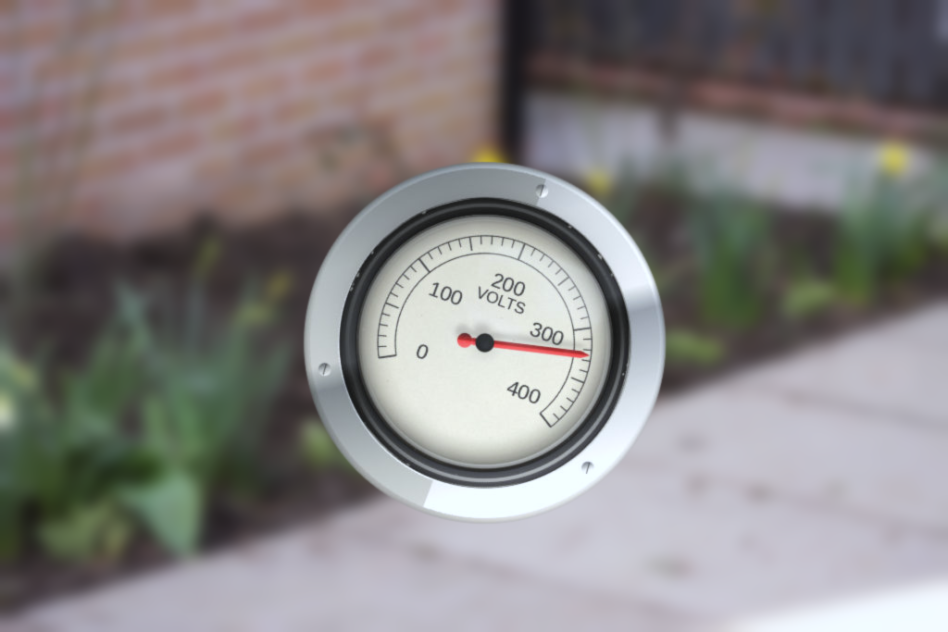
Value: 325,V
